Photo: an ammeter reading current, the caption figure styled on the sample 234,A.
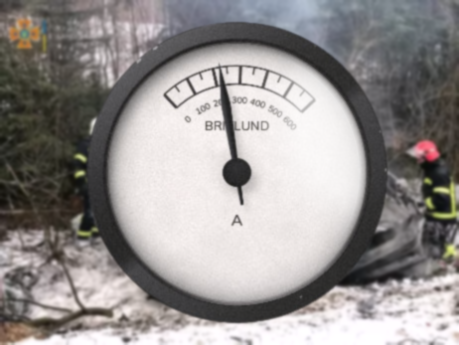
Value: 225,A
